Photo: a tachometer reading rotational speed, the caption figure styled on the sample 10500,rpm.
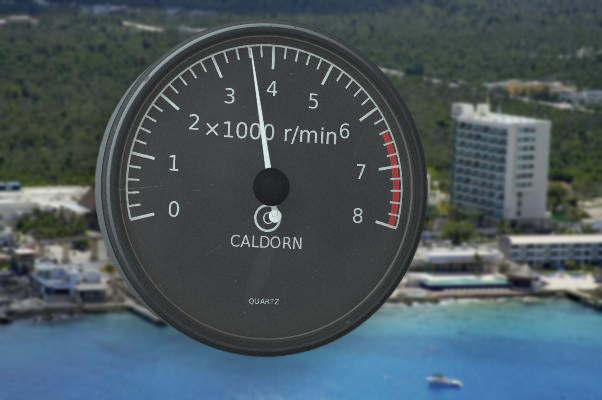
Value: 3600,rpm
